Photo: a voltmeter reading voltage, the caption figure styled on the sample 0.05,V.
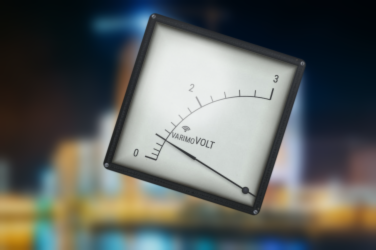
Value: 1,V
